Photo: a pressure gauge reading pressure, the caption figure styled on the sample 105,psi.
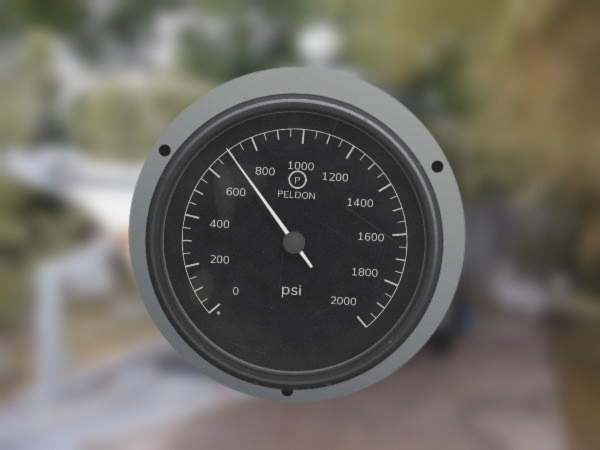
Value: 700,psi
